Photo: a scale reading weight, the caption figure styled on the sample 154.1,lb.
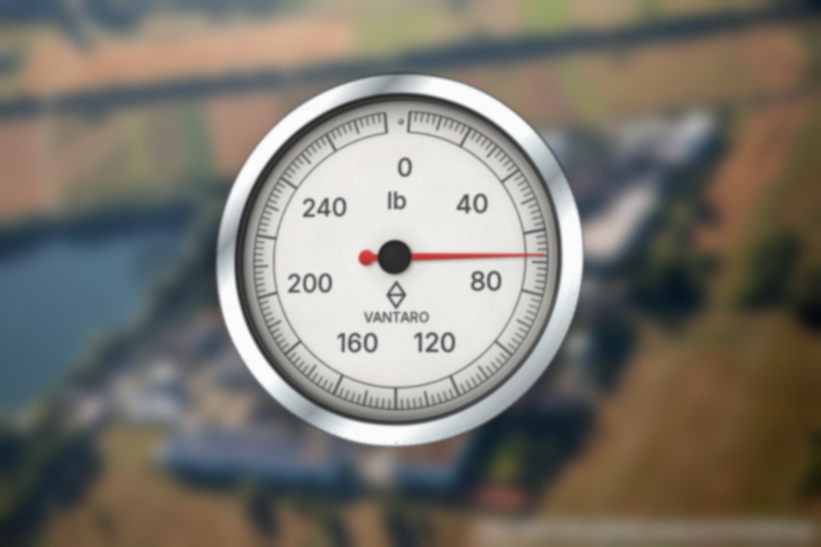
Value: 68,lb
